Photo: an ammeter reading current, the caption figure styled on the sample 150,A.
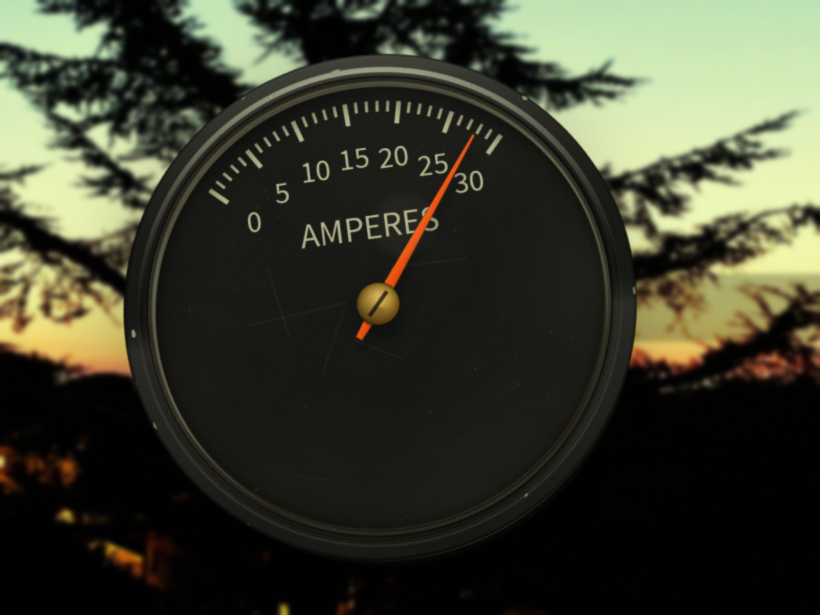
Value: 28,A
